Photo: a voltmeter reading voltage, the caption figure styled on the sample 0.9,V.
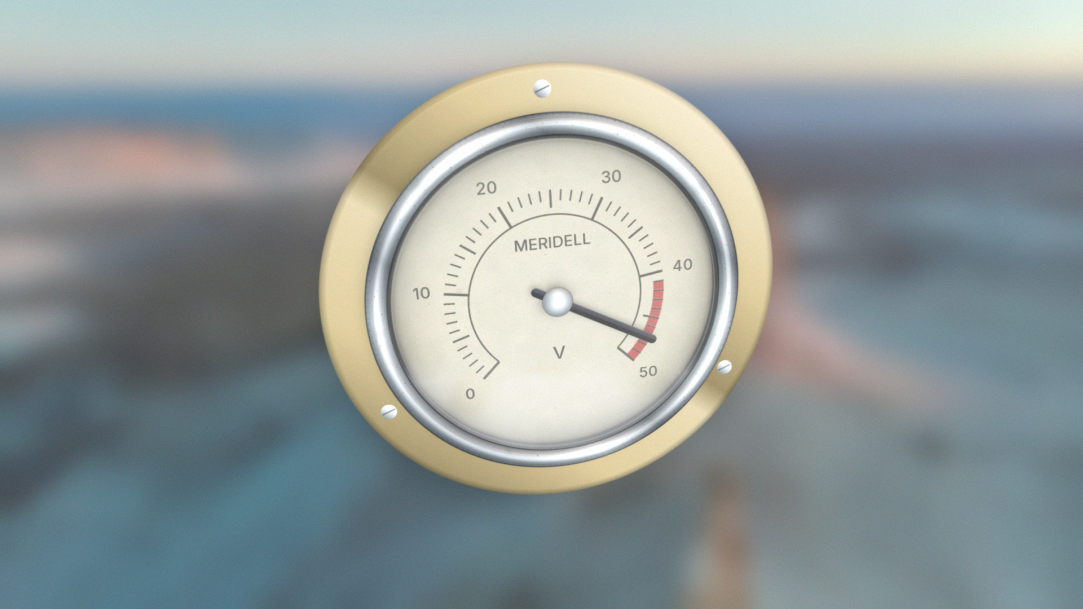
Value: 47,V
